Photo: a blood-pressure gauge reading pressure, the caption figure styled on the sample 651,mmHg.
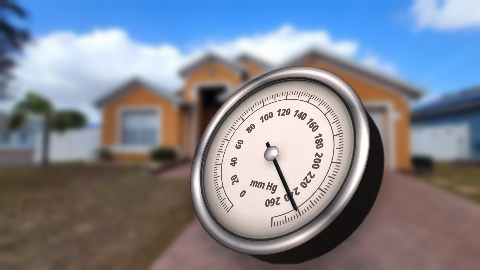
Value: 240,mmHg
